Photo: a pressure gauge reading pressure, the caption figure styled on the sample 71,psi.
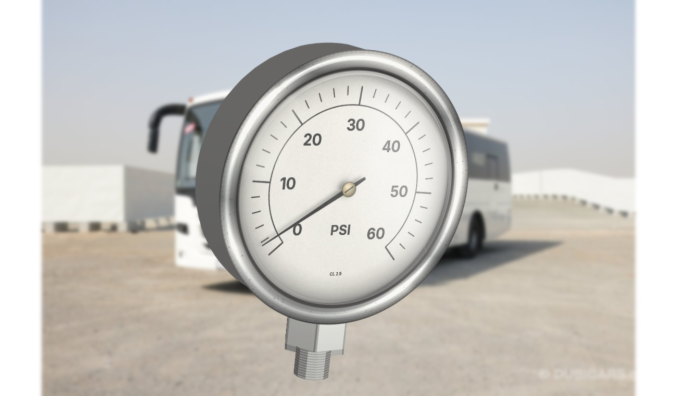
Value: 2,psi
